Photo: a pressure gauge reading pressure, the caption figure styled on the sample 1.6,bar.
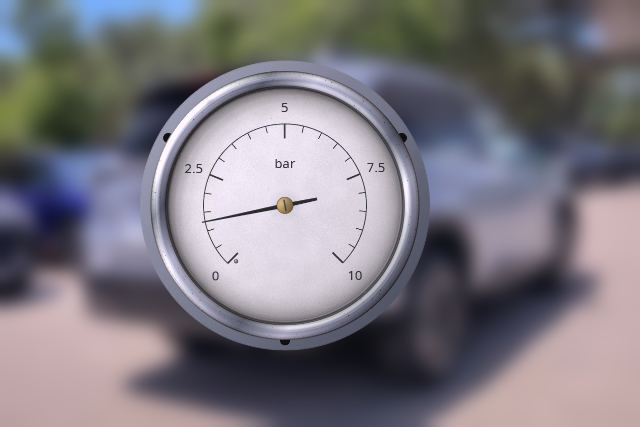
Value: 1.25,bar
